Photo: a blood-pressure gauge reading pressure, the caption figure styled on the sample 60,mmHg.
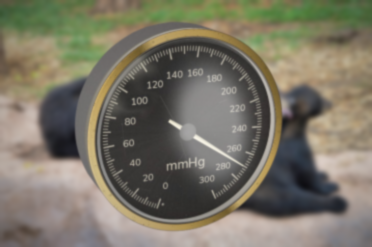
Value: 270,mmHg
